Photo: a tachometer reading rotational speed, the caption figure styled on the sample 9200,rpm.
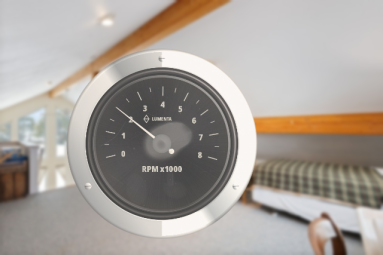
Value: 2000,rpm
